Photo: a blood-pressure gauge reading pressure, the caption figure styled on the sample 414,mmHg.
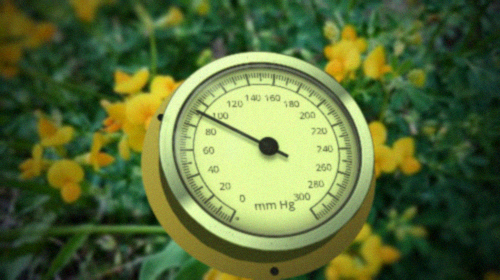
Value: 90,mmHg
